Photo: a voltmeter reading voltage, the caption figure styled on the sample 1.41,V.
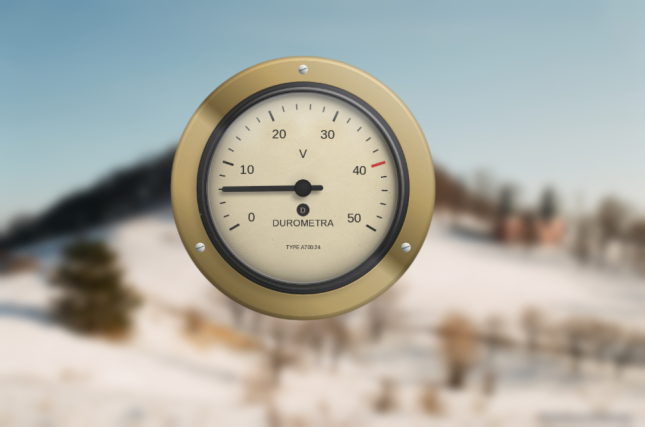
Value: 6,V
